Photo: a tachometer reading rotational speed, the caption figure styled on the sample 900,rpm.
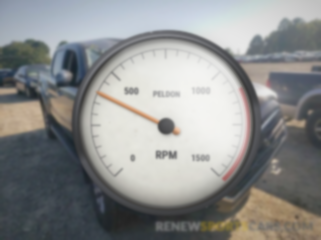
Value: 400,rpm
